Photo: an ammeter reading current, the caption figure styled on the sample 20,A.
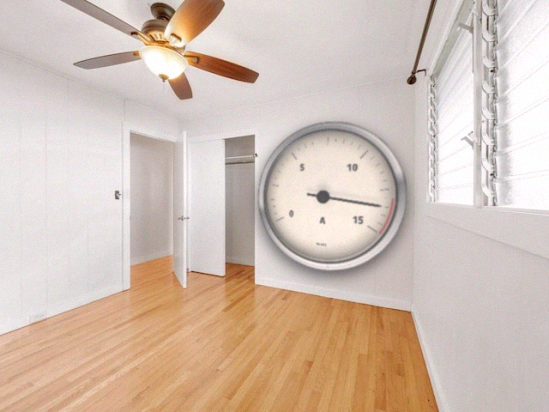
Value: 13.5,A
